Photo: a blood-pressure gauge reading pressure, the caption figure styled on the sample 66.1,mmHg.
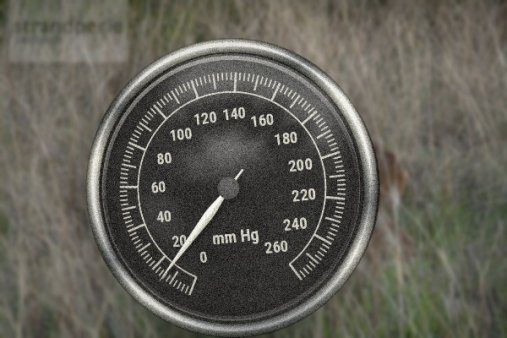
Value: 14,mmHg
